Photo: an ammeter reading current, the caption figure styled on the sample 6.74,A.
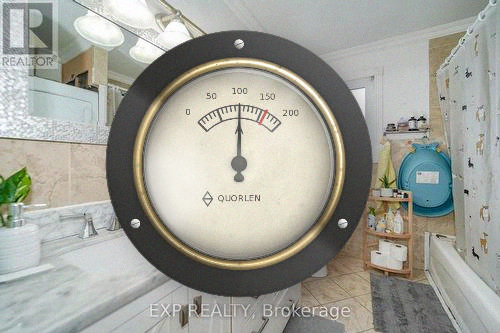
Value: 100,A
